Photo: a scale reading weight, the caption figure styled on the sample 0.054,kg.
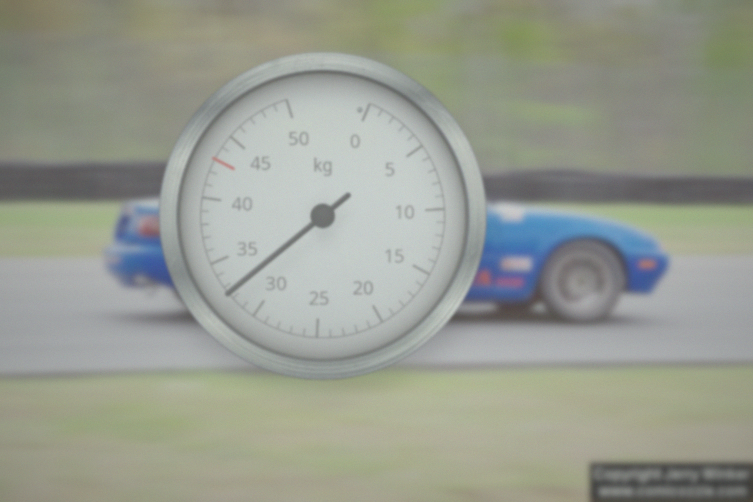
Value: 32.5,kg
